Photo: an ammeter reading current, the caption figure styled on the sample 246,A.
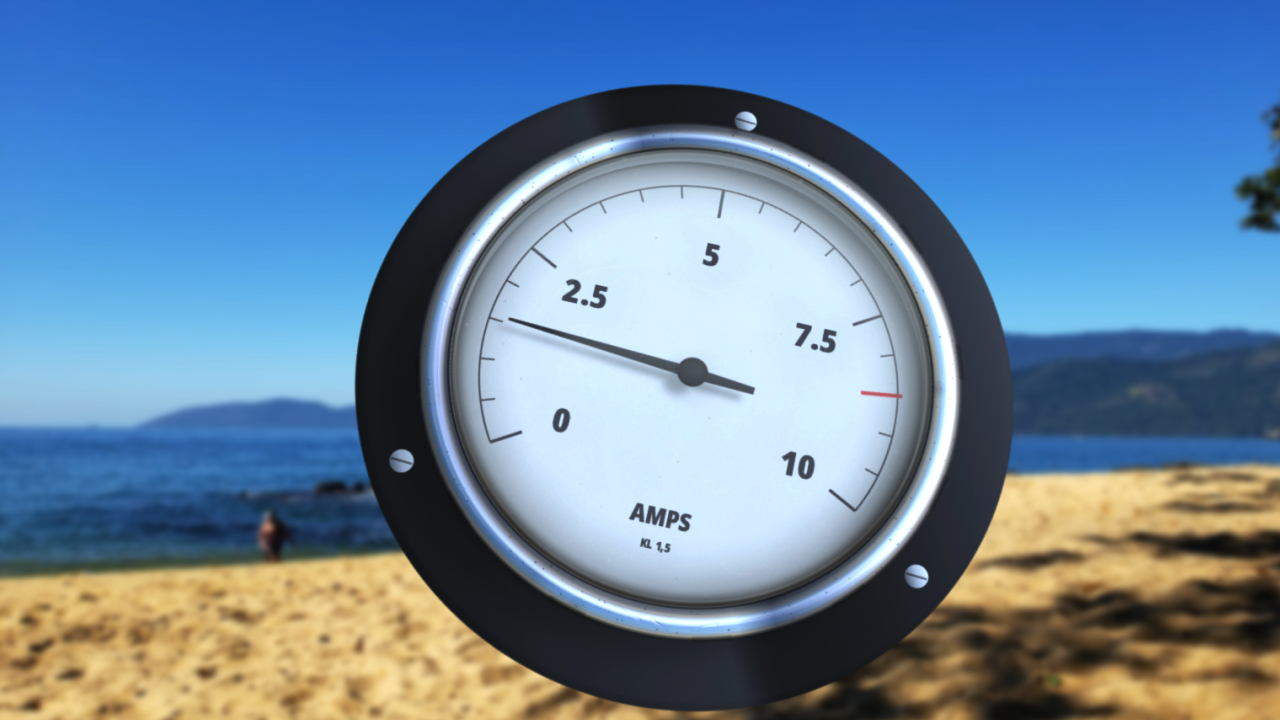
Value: 1.5,A
